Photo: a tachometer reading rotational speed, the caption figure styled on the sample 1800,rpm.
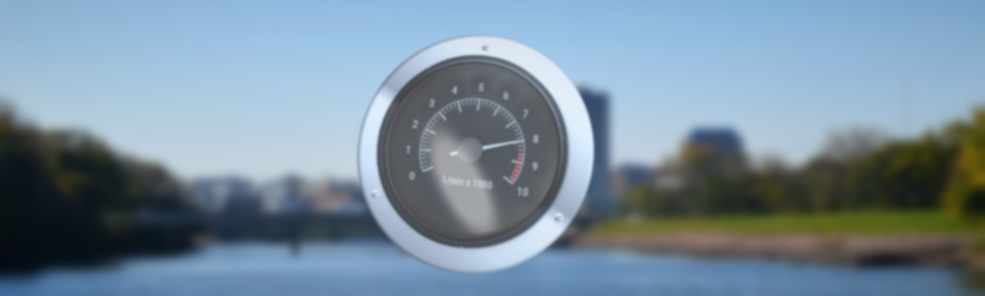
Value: 8000,rpm
